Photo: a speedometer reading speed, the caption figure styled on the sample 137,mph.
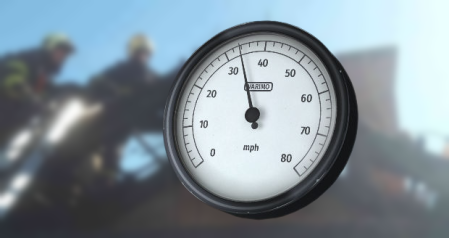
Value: 34,mph
